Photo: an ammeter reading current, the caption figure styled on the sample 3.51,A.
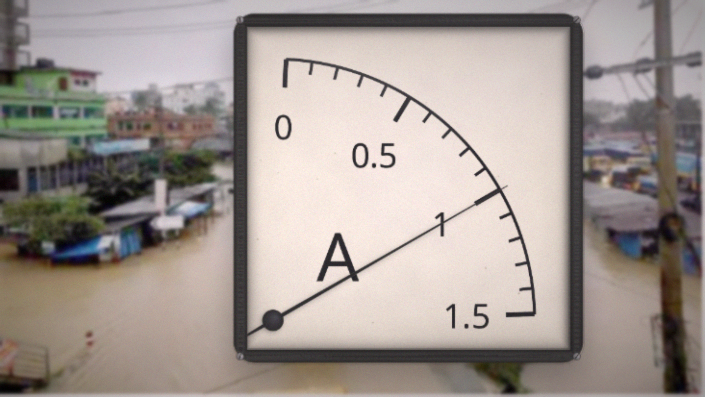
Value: 1,A
